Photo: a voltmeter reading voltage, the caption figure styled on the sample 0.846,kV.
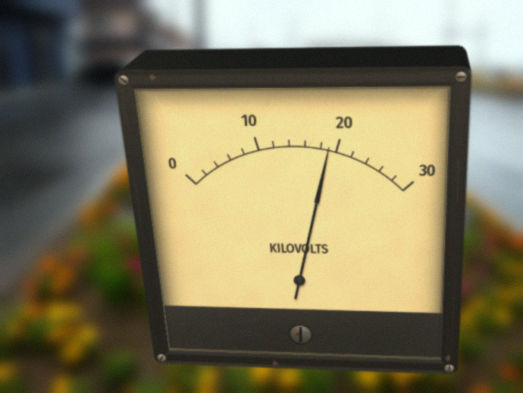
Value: 19,kV
